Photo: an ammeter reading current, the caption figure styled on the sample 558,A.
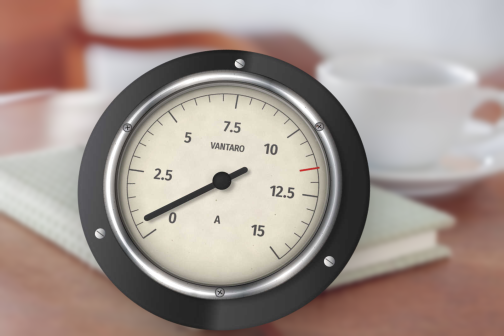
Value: 0.5,A
